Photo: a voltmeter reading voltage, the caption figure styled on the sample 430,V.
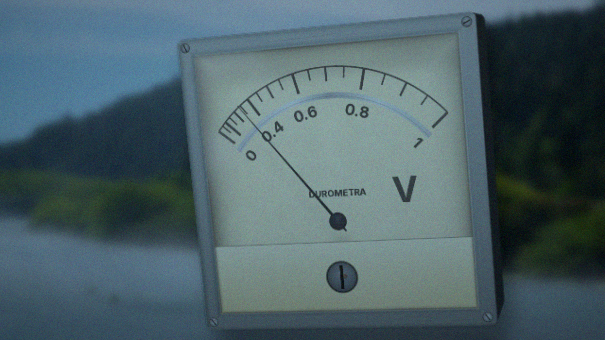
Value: 0.35,V
